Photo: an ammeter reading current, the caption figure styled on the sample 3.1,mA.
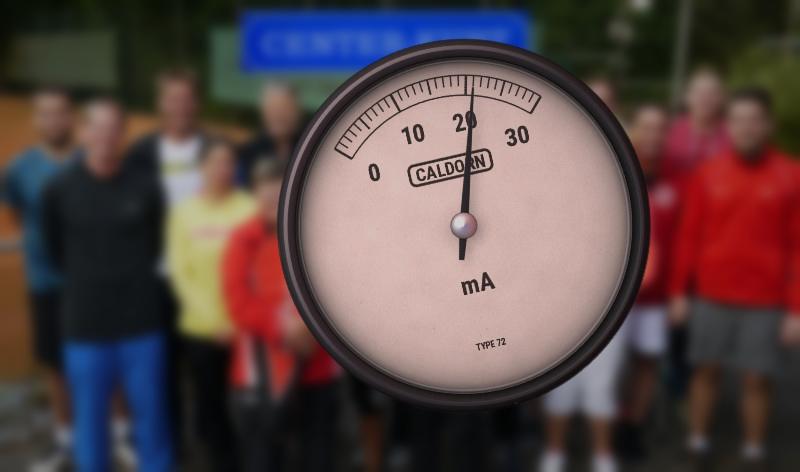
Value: 21,mA
